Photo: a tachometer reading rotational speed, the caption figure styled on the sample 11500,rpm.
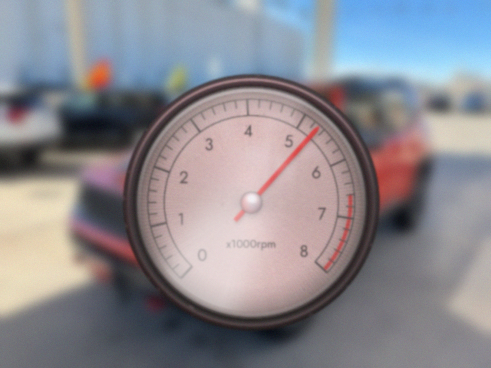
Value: 5300,rpm
